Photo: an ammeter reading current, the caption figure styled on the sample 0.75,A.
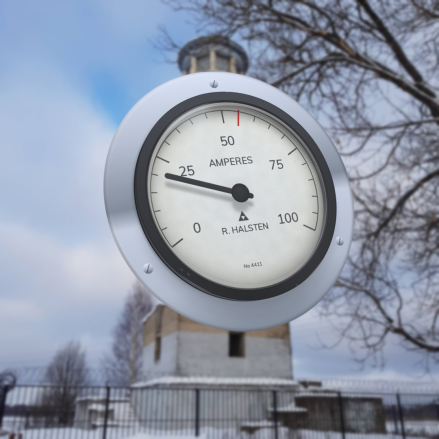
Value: 20,A
